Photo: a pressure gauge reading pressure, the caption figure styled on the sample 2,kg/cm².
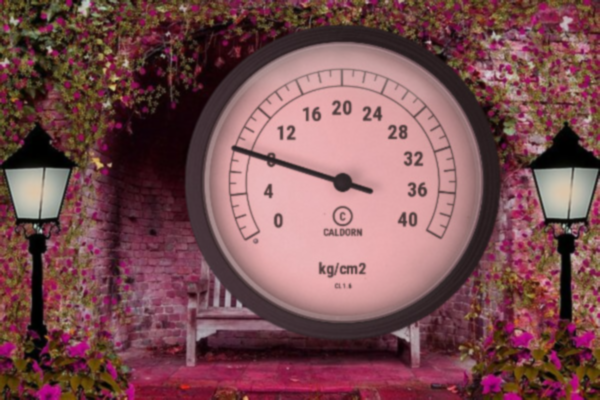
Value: 8,kg/cm²
